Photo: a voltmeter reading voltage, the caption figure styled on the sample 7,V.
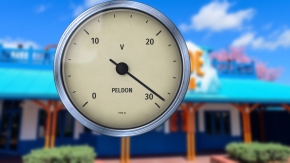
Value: 29,V
